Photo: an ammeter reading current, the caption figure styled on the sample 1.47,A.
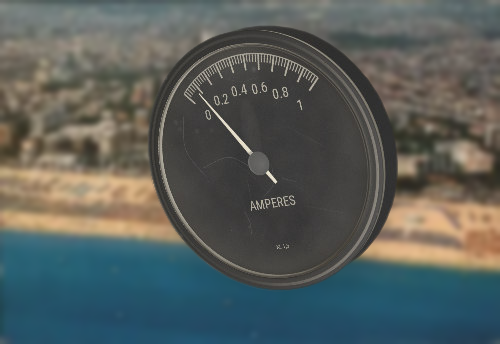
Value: 0.1,A
